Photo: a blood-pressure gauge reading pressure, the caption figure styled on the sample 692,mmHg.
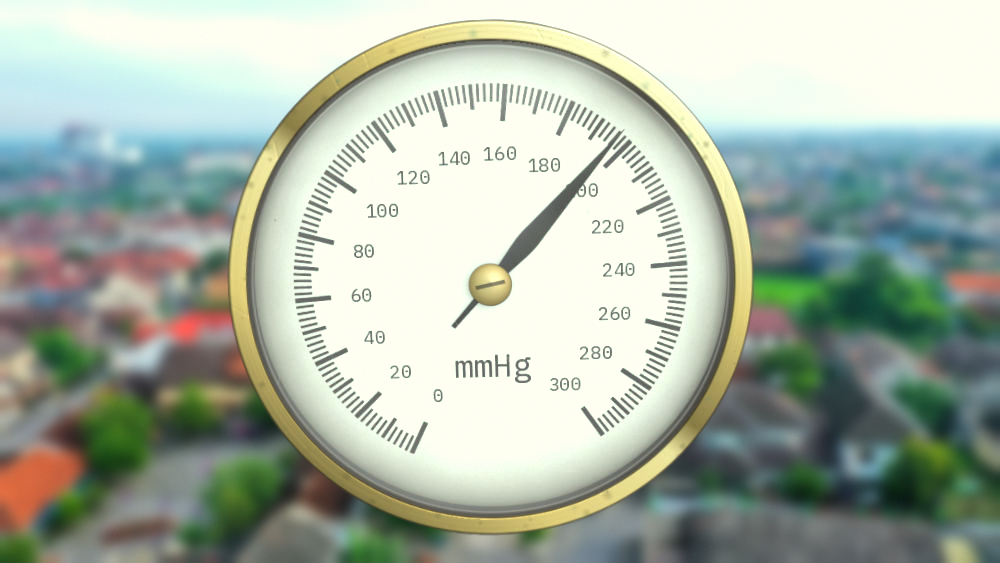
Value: 196,mmHg
